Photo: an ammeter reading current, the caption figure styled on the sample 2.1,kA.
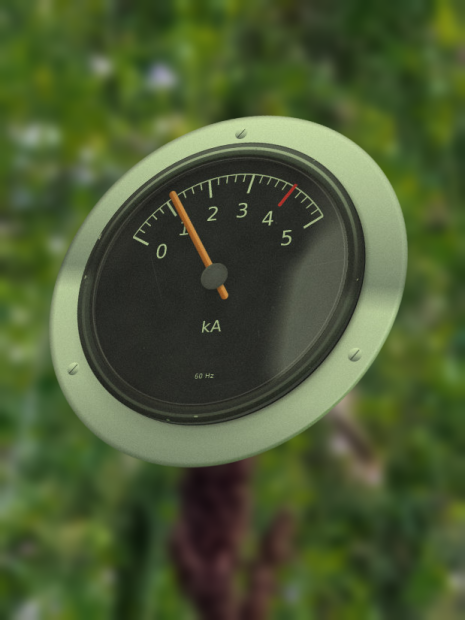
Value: 1.2,kA
